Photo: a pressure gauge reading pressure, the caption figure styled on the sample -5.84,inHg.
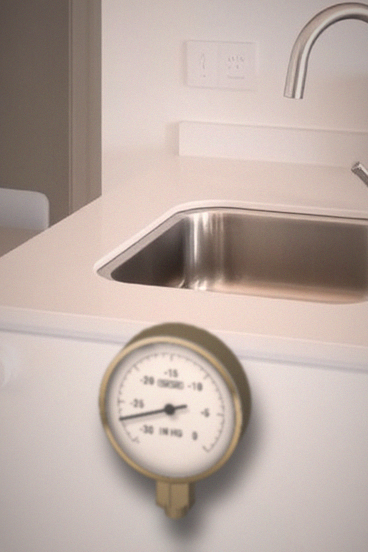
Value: -27,inHg
